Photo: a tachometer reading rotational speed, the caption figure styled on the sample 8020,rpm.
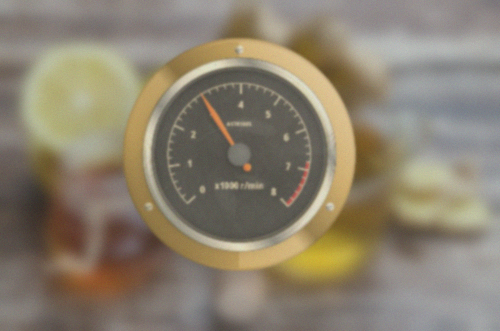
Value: 3000,rpm
